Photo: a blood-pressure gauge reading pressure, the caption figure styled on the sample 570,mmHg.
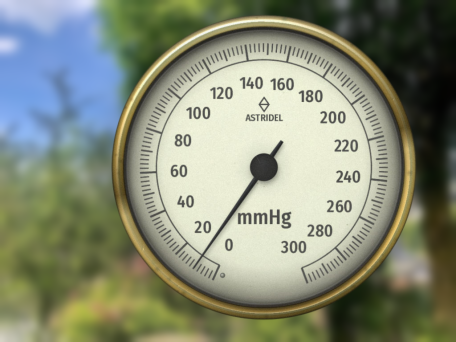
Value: 10,mmHg
